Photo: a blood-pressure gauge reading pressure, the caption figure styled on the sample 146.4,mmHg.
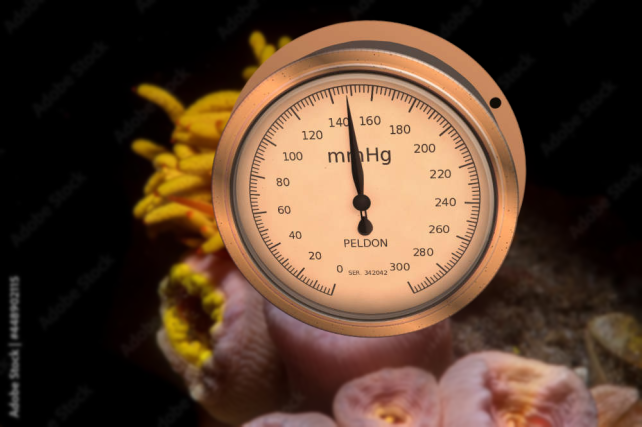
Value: 148,mmHg
